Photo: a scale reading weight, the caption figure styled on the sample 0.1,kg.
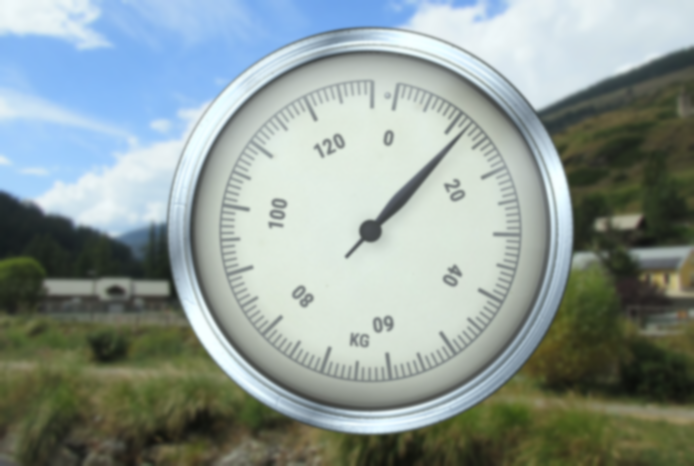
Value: 12,kg
